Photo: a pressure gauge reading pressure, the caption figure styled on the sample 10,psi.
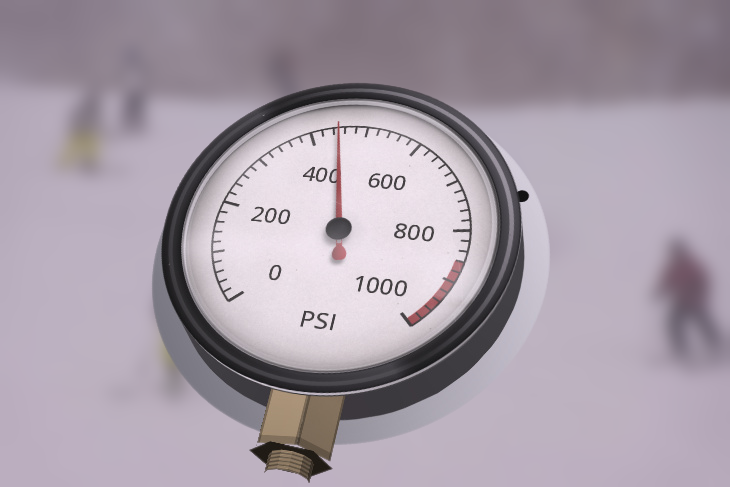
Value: 450,psi
